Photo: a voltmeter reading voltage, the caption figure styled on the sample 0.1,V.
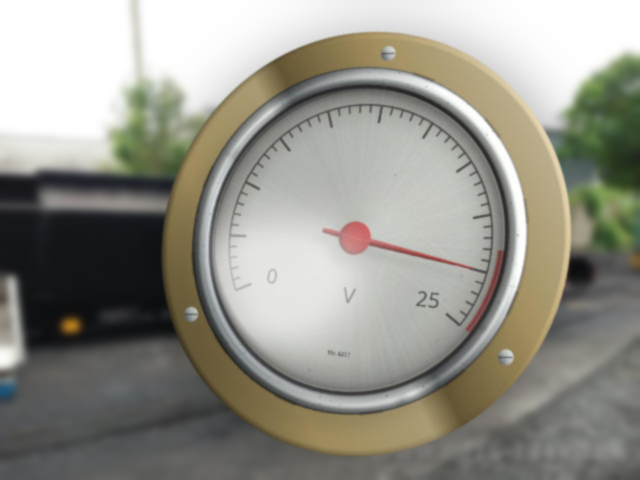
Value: 22.5,V
